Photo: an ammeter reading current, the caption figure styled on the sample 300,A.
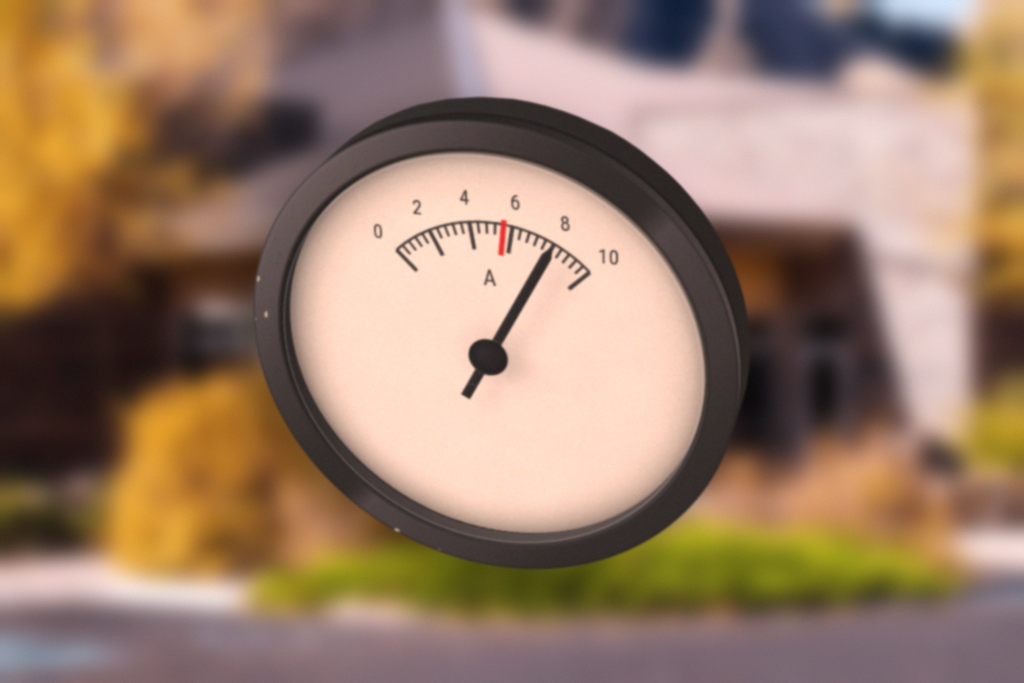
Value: 8,A
